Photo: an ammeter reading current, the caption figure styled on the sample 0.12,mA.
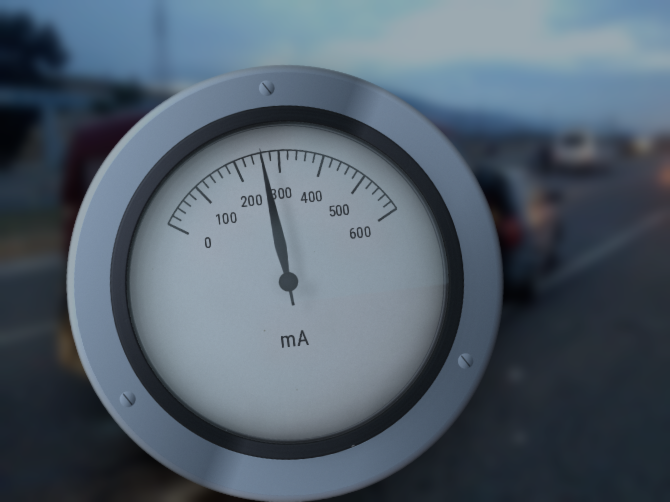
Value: 260,mA
